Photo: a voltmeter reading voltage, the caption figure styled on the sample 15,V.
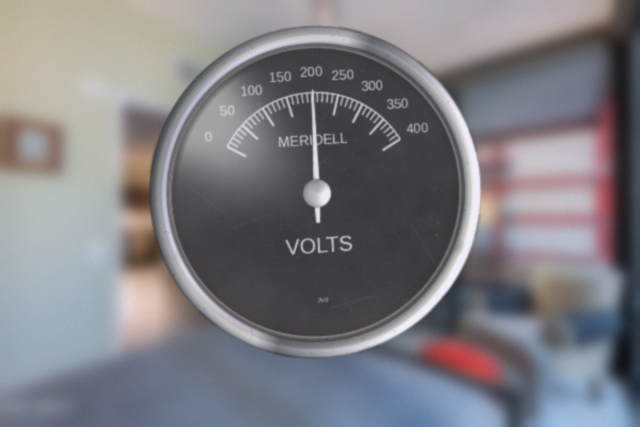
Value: 200,V
